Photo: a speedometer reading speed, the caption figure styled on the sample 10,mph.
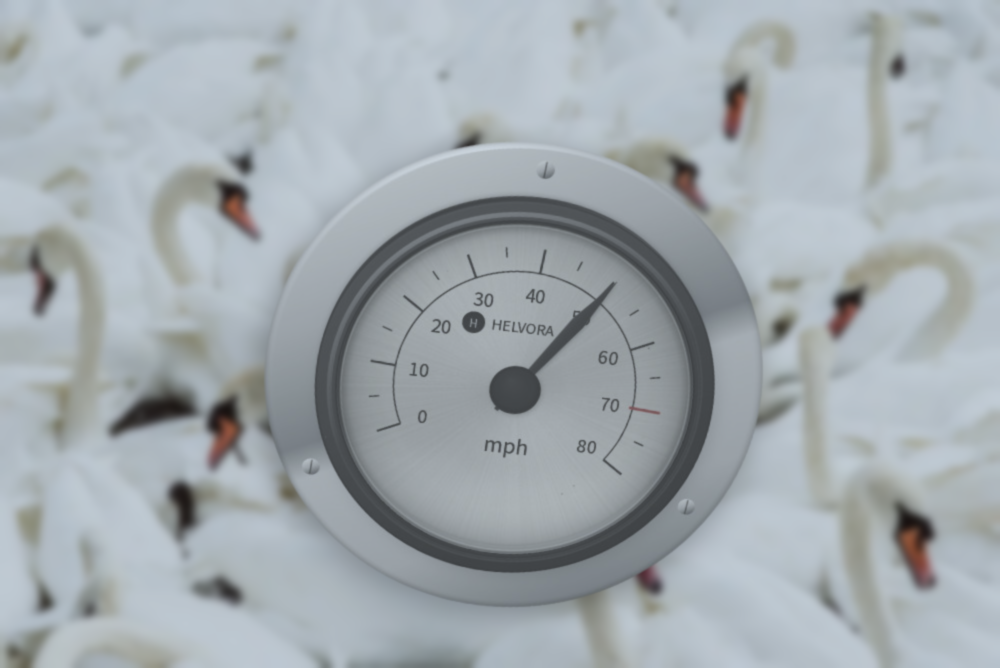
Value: 50,mph
